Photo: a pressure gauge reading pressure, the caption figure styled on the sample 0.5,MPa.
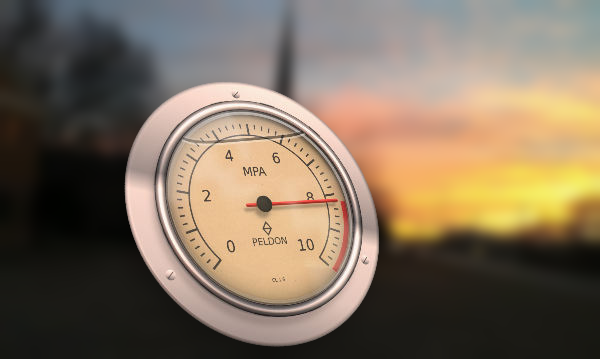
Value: 8.2,MPa
